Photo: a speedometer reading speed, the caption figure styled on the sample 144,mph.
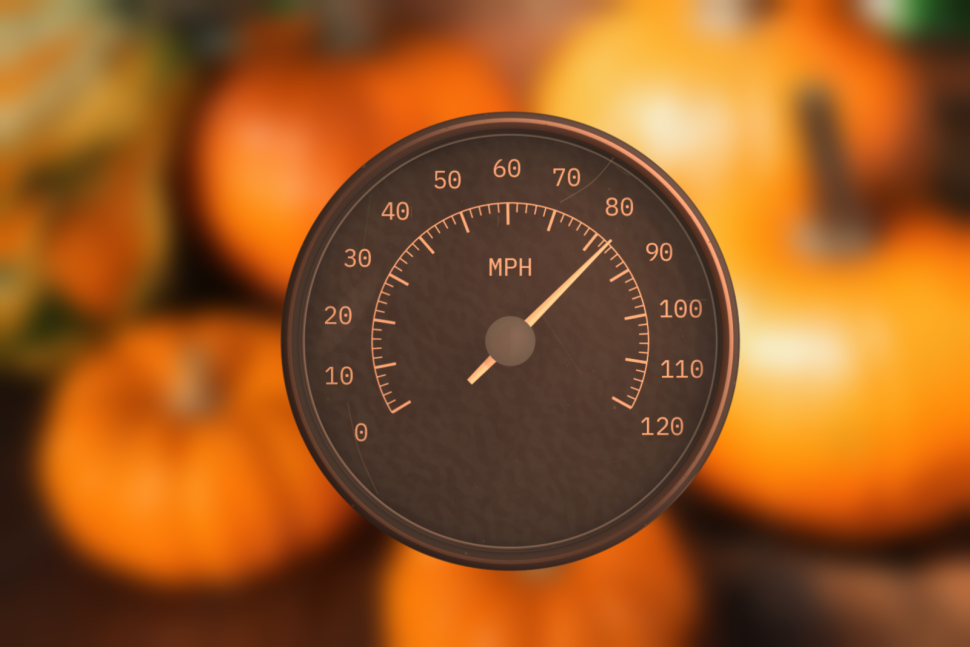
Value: 83,mph
